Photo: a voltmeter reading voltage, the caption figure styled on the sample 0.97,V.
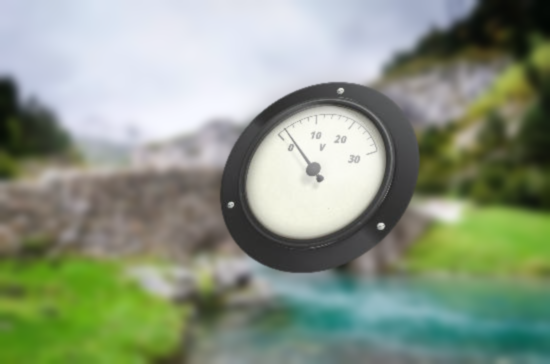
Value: 2,V
